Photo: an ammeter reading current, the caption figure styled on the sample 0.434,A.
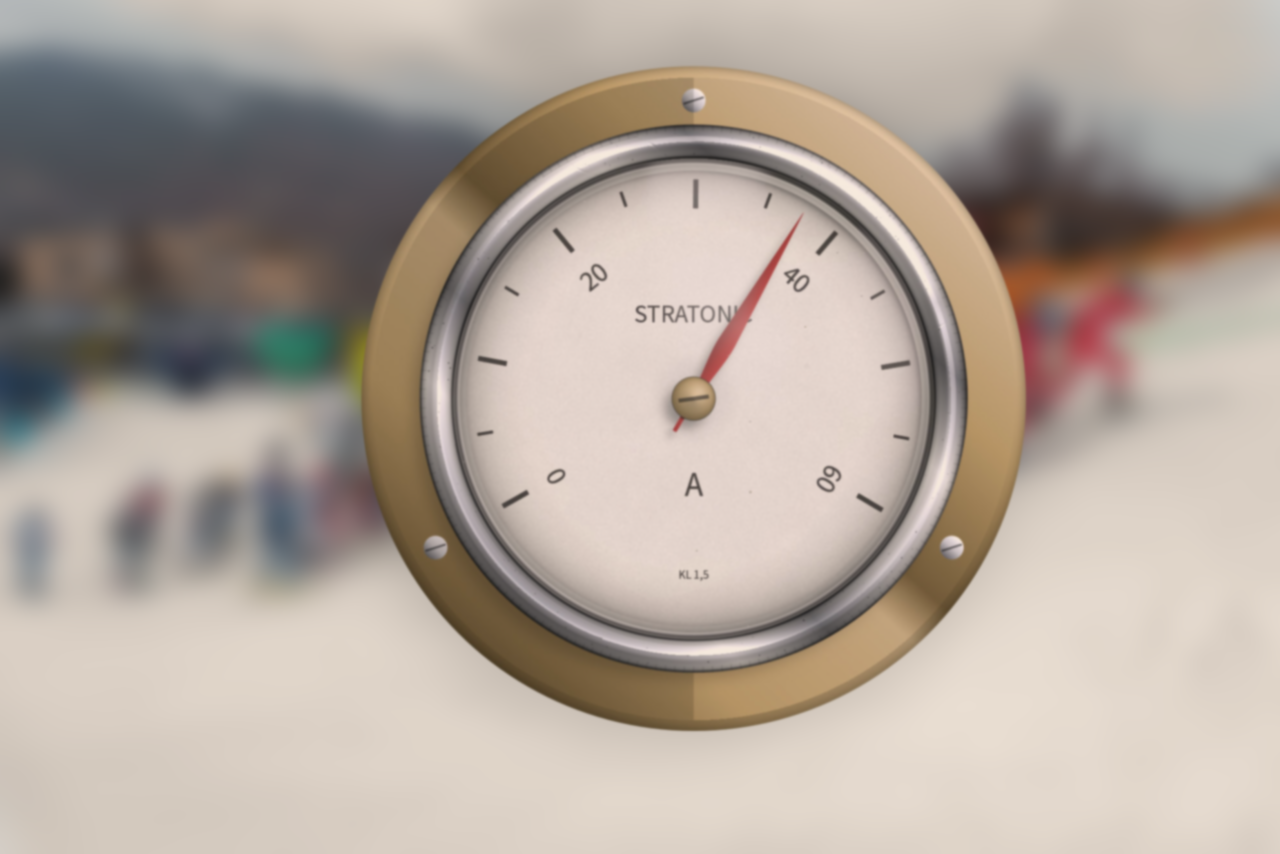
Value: 37.5,A
